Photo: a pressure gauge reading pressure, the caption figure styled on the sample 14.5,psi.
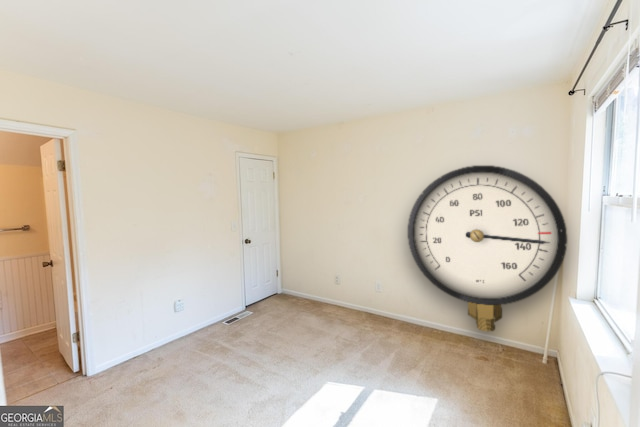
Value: 135,psi
